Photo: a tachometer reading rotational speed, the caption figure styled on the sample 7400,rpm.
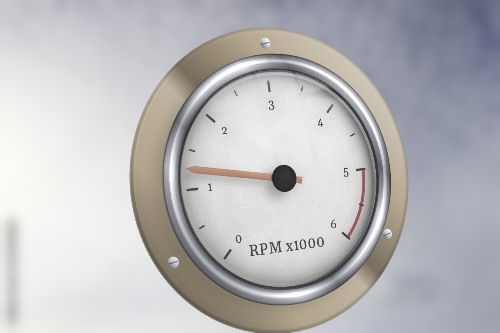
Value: 1250,rpm
